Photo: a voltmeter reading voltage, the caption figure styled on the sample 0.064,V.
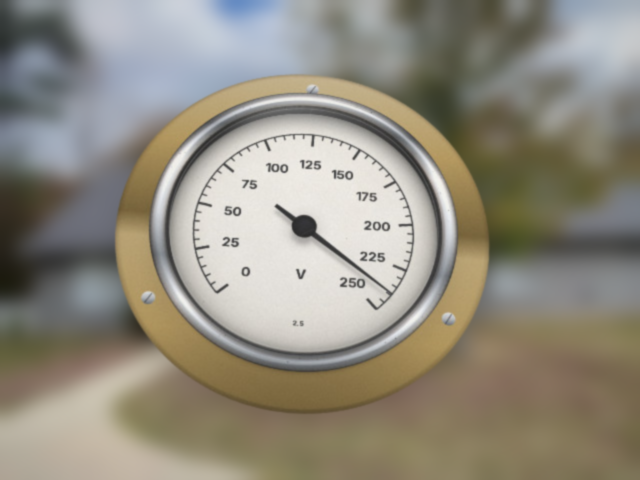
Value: 240,V
